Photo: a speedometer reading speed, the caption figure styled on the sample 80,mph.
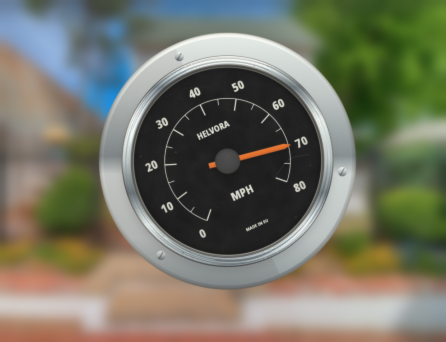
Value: 70,mph
